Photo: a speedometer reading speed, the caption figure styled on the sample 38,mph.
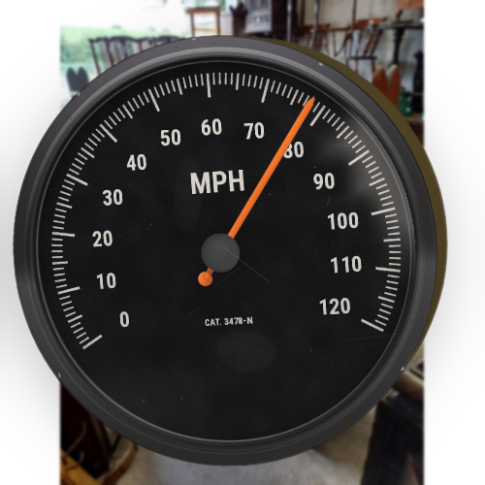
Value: 78,mph
